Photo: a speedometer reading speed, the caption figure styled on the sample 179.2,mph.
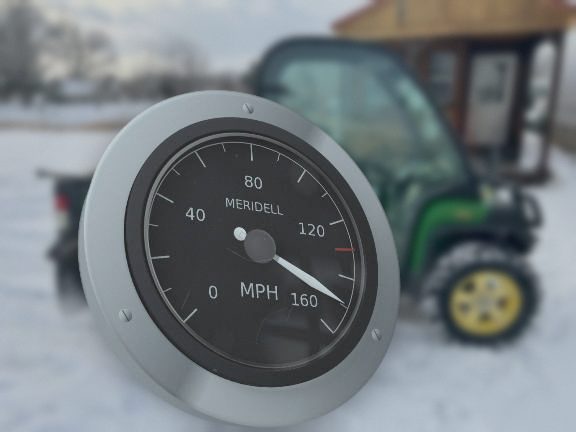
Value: 150,mph
